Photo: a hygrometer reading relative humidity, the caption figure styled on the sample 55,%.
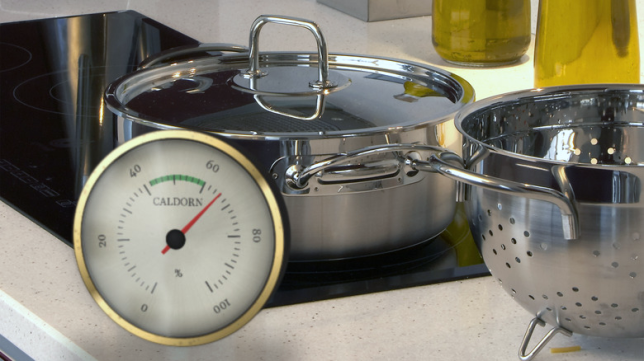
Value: 66,%
